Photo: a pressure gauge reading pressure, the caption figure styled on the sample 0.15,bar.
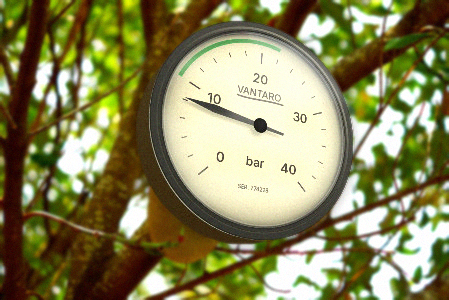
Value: 8,bar
